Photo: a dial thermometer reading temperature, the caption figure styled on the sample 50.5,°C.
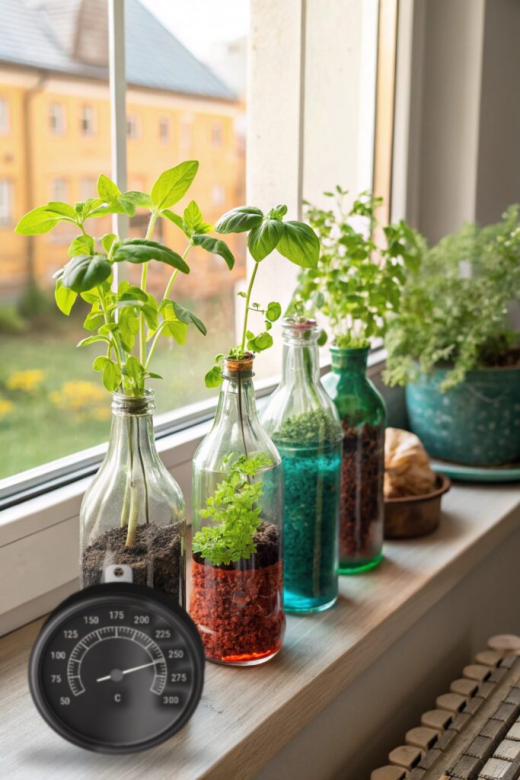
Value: 250,°C
